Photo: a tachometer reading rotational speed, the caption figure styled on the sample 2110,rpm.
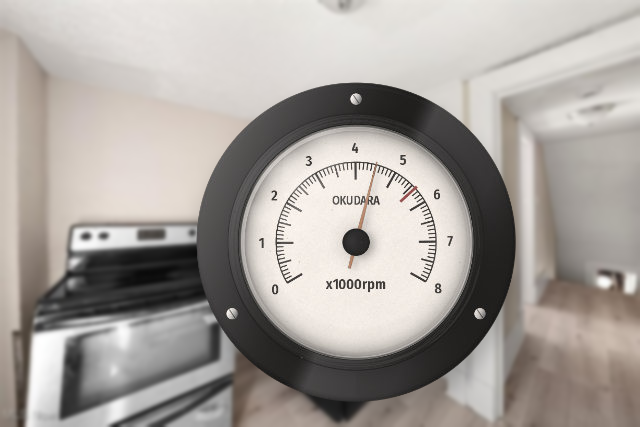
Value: 4500,rpm
